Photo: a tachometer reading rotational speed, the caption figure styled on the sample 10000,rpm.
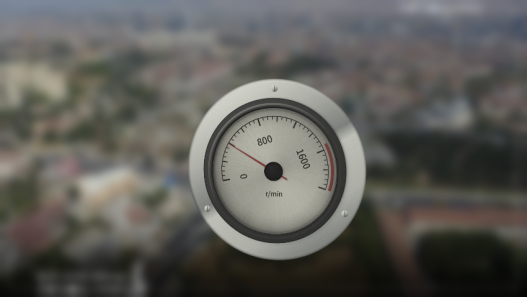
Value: 400,rpm
